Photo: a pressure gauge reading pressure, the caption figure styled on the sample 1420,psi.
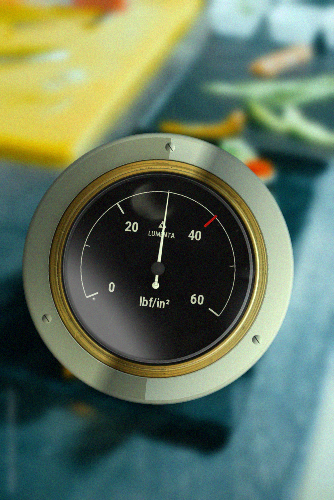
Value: 30,psi
